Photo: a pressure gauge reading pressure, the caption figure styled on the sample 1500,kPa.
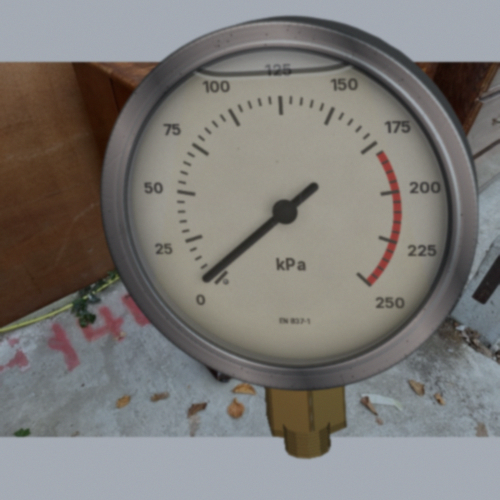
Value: 5,kPa
